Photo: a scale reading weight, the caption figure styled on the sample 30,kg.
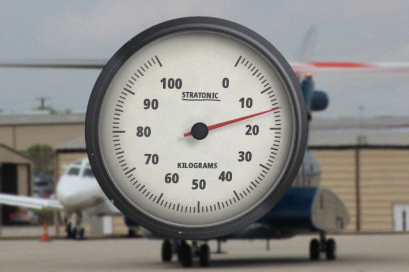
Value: 15,kg
